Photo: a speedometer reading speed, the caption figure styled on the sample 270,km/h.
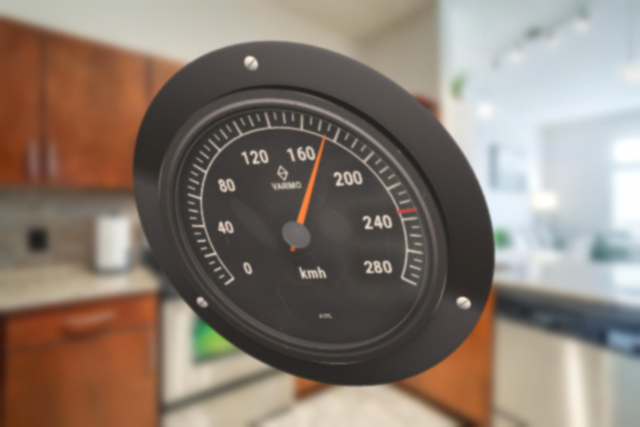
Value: 175,km/h
